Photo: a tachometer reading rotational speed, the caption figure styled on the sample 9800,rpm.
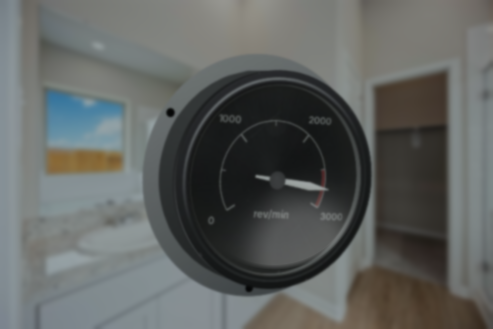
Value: 2750,rpm
